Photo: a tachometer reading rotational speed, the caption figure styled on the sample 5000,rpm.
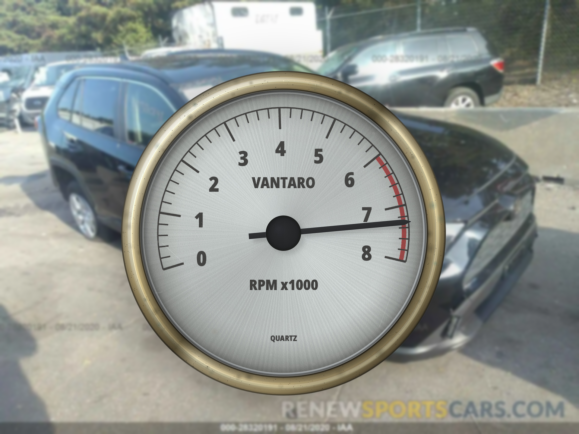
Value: 7300,rpm
